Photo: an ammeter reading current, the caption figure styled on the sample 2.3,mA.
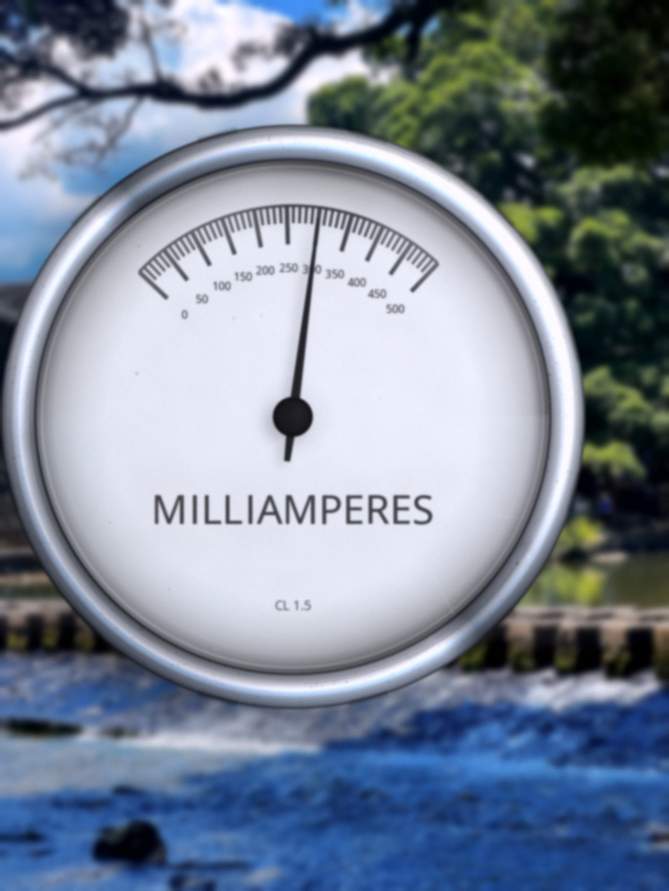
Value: 300,mA
